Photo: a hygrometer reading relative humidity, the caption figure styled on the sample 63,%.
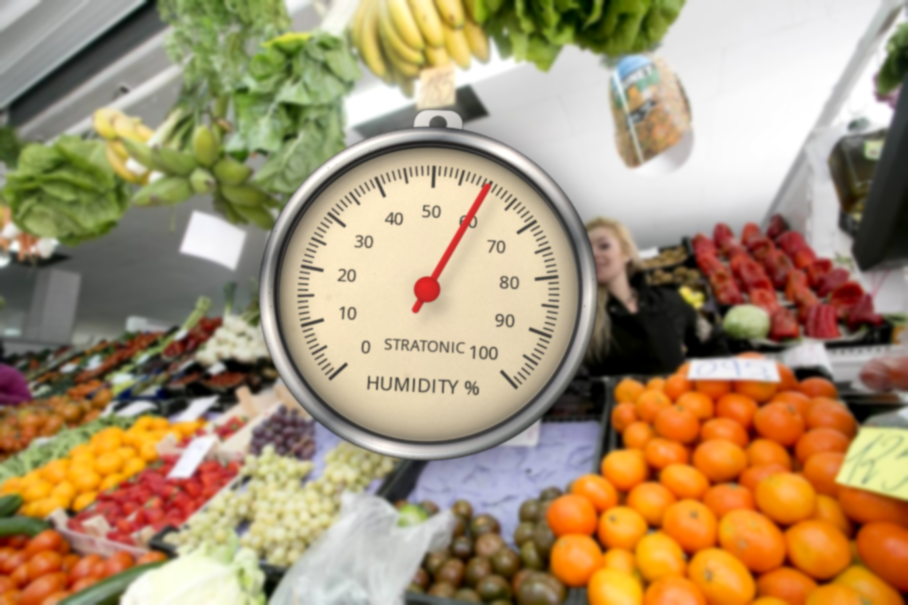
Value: 60,%
